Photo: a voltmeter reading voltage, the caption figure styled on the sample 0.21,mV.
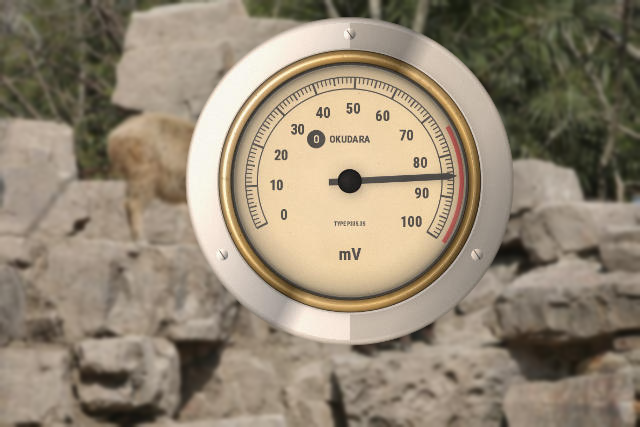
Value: 85,mV
